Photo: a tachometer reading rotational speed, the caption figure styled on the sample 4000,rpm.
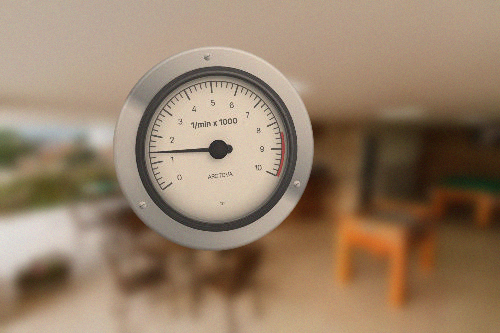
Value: 1400,rpm
